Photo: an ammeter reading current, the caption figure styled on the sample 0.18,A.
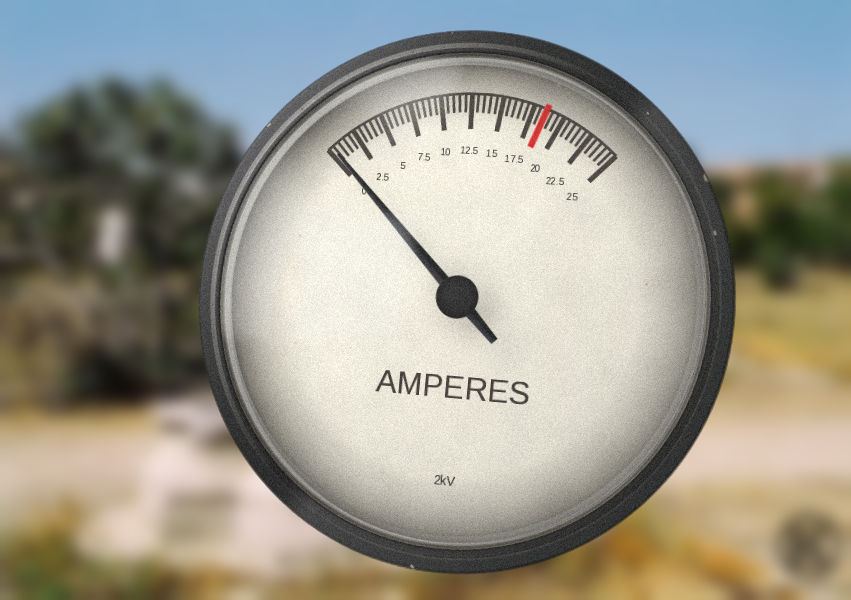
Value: 0.5,A
